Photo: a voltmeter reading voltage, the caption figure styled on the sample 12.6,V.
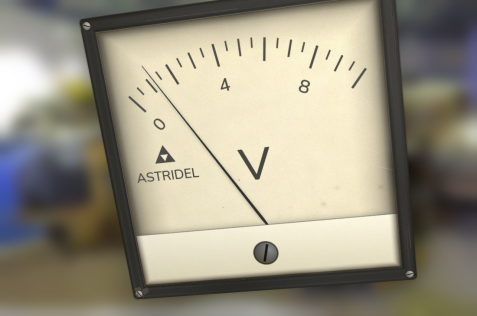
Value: 1.25,V
